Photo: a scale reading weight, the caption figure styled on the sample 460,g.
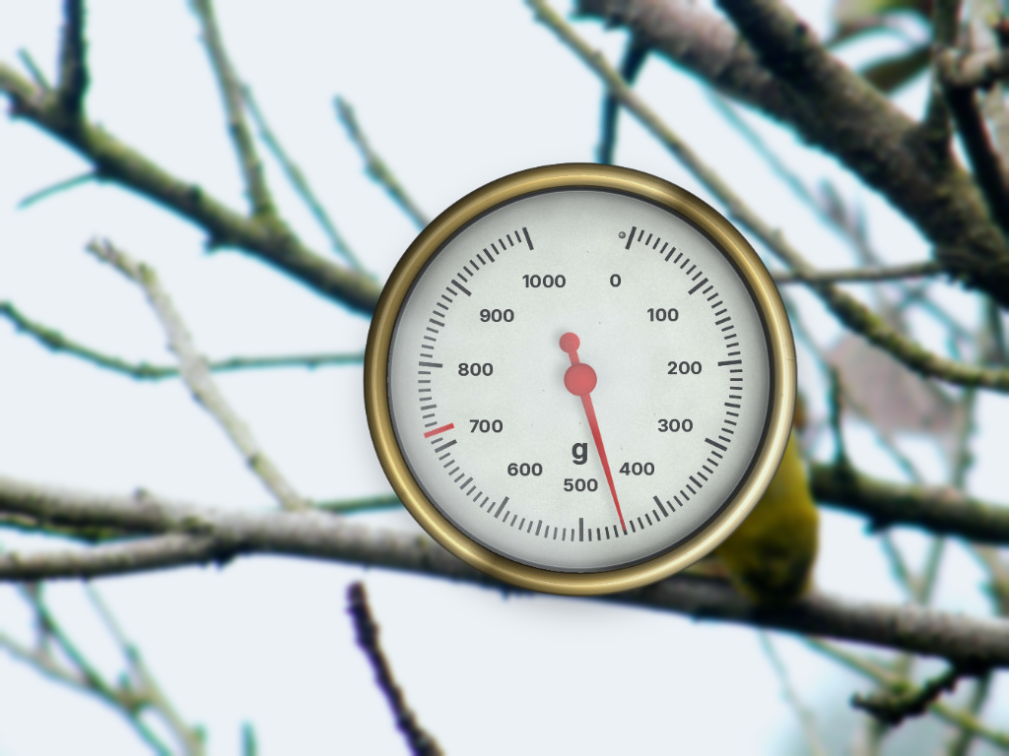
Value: 450,g
